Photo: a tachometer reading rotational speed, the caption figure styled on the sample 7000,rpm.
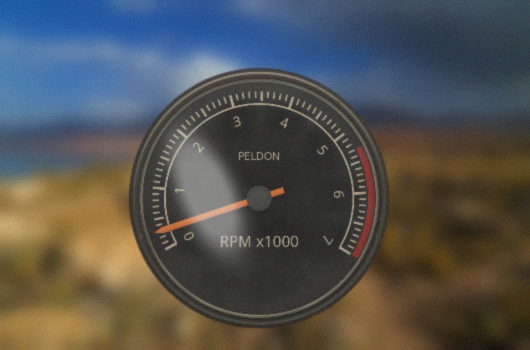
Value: 300,rpm
